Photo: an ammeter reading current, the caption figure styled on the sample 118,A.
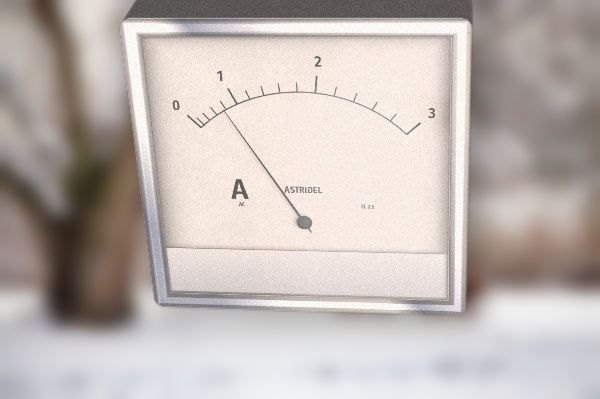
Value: 0.8,A
